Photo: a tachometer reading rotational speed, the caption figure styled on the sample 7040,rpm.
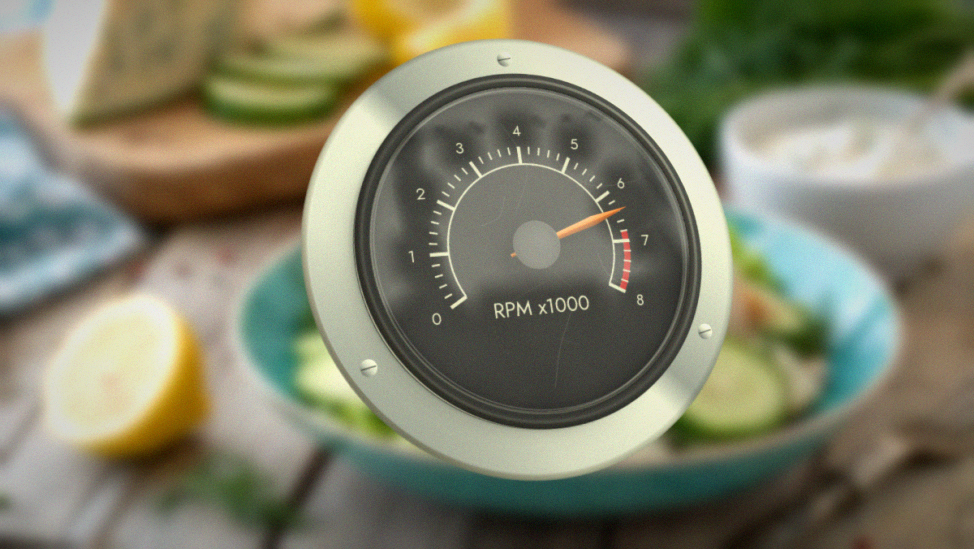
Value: 6400,rpm
